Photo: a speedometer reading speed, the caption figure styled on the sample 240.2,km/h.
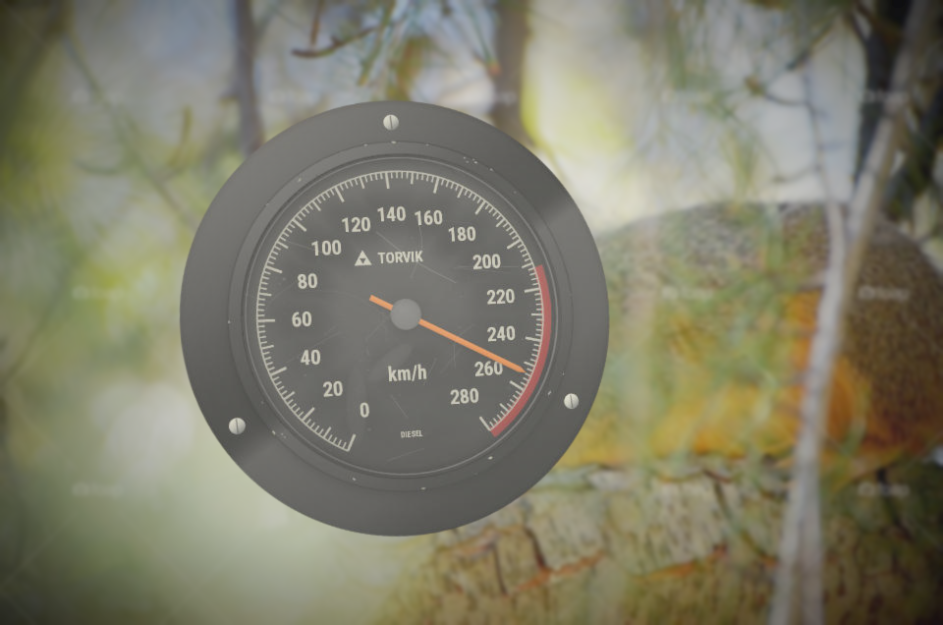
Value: 254,km/h
